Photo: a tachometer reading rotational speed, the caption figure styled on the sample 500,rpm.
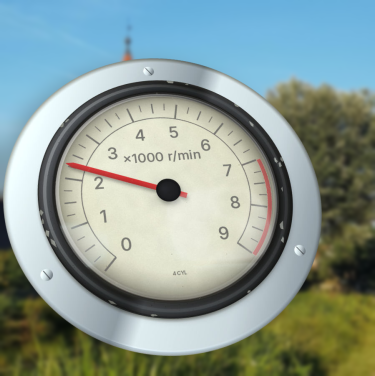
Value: 2250,rpm
